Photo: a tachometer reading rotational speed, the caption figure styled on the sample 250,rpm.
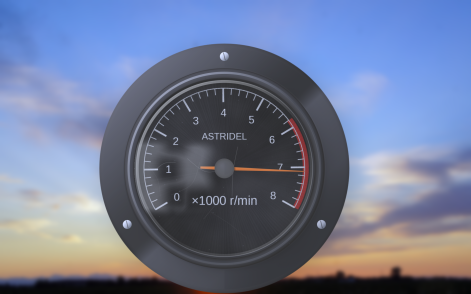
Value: 7100,rpm
